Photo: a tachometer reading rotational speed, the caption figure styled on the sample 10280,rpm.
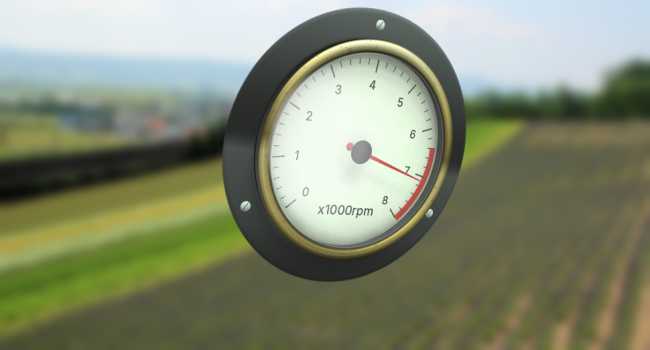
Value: 7100,rpm
